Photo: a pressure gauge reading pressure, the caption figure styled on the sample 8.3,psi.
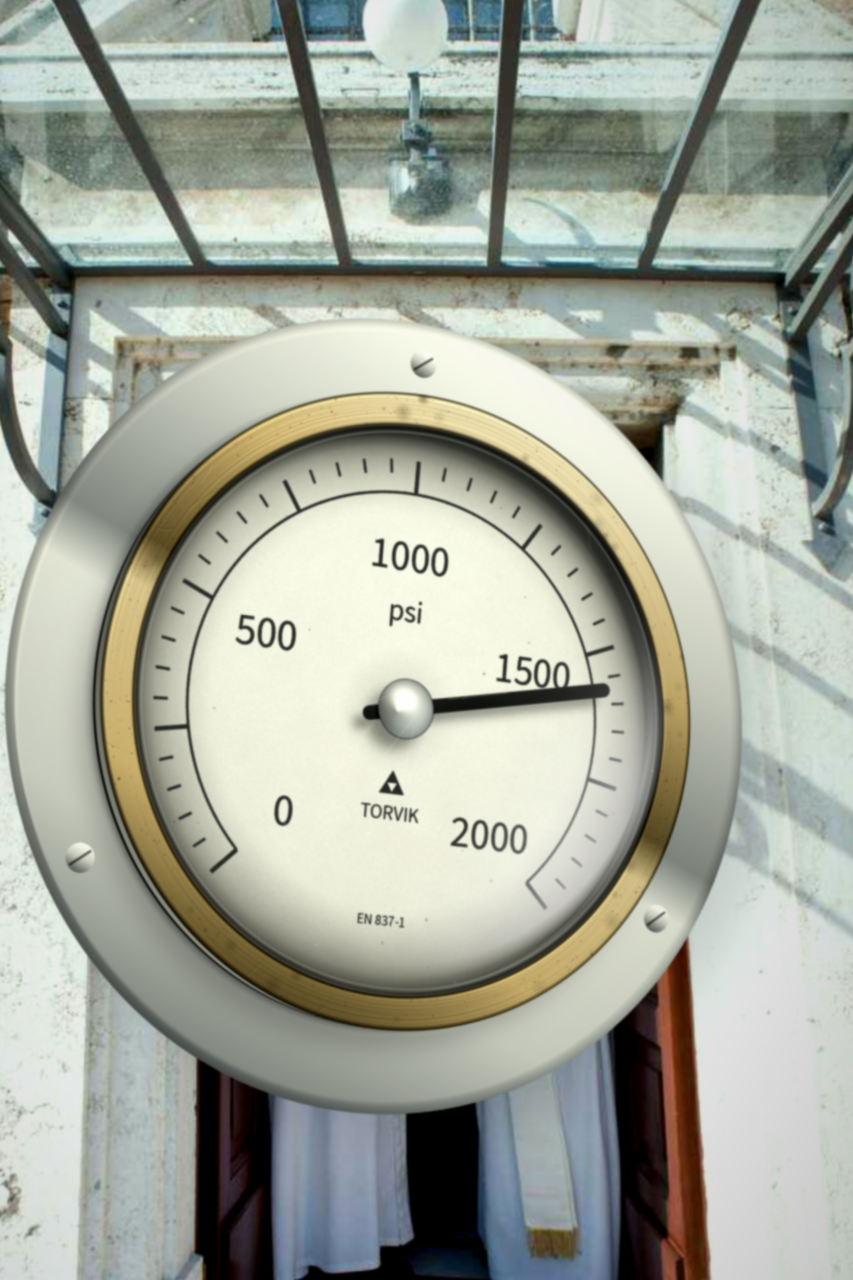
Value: 1575,psi
